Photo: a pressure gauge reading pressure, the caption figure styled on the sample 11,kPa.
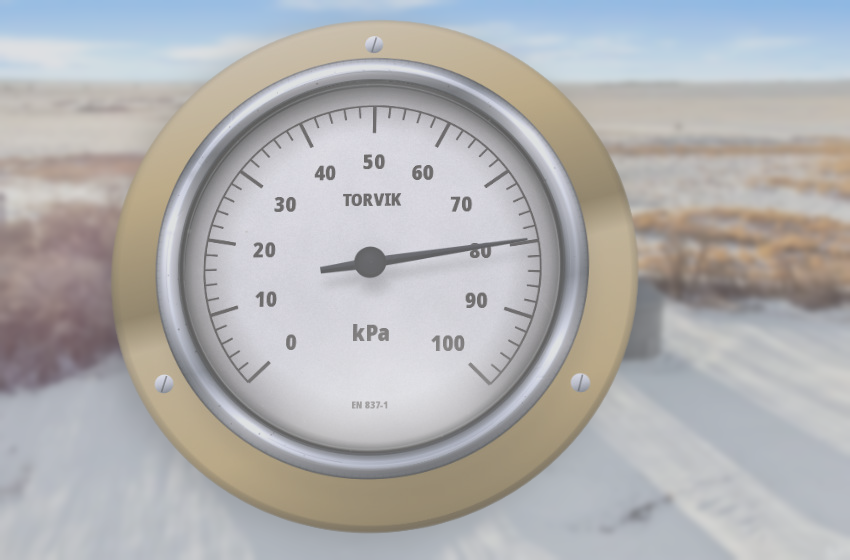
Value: 80,kPa
